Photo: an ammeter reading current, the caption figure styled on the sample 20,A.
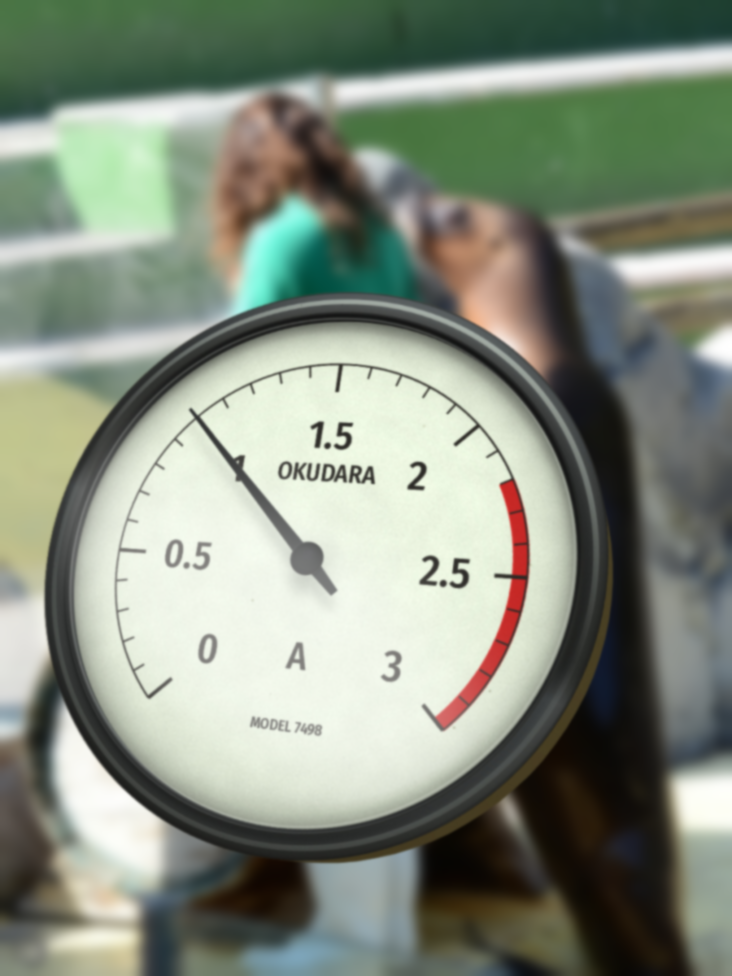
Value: 1,A
